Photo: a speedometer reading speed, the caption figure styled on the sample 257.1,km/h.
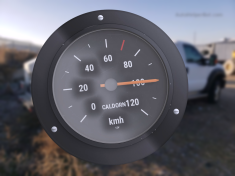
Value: 100,km/h
